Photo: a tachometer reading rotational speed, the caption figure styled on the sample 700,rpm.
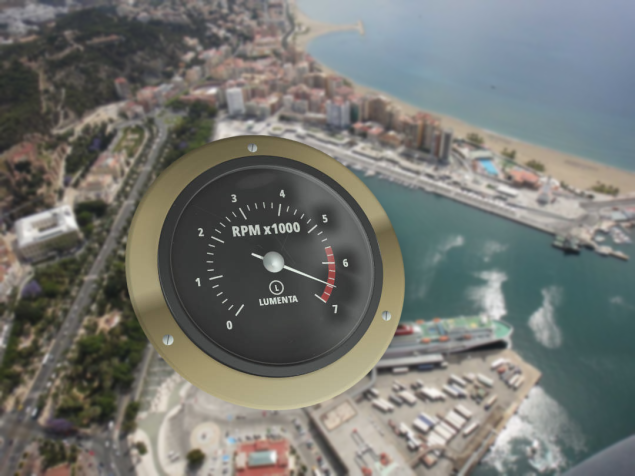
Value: 6600,rpm
